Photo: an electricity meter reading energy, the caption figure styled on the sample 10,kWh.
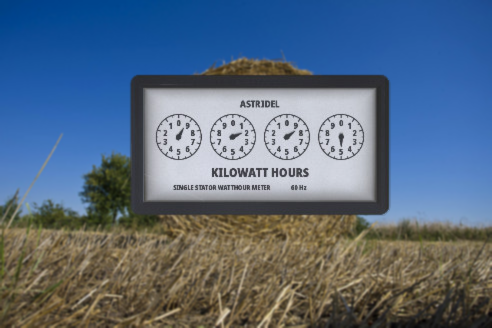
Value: 9185,kWh
